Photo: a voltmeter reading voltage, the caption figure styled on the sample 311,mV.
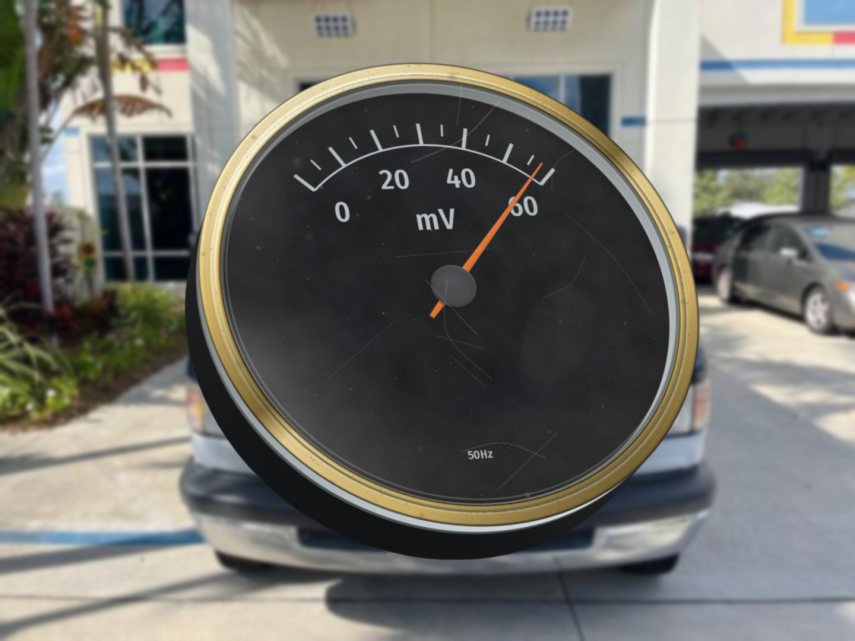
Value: 57.5,mV
